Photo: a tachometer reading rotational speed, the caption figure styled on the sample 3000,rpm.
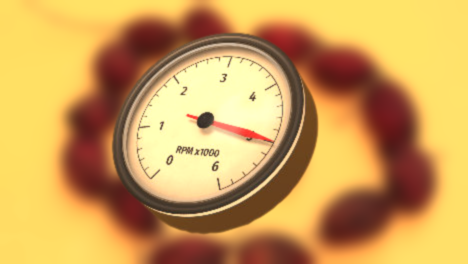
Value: 5000,rpm
